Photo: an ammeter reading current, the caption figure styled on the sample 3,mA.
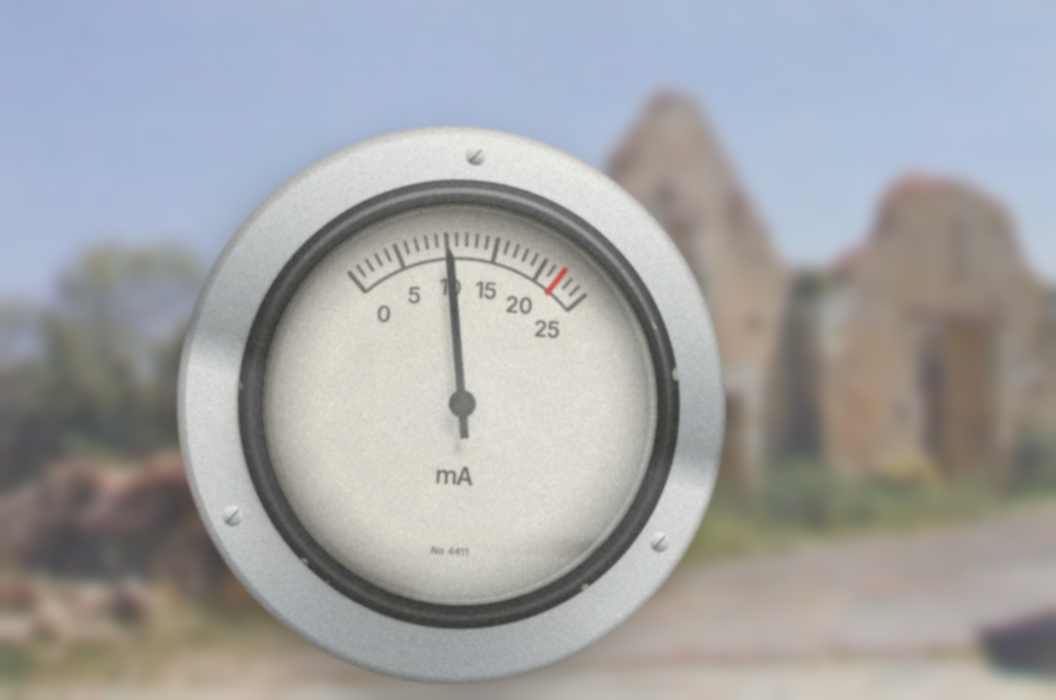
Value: 10,mA
